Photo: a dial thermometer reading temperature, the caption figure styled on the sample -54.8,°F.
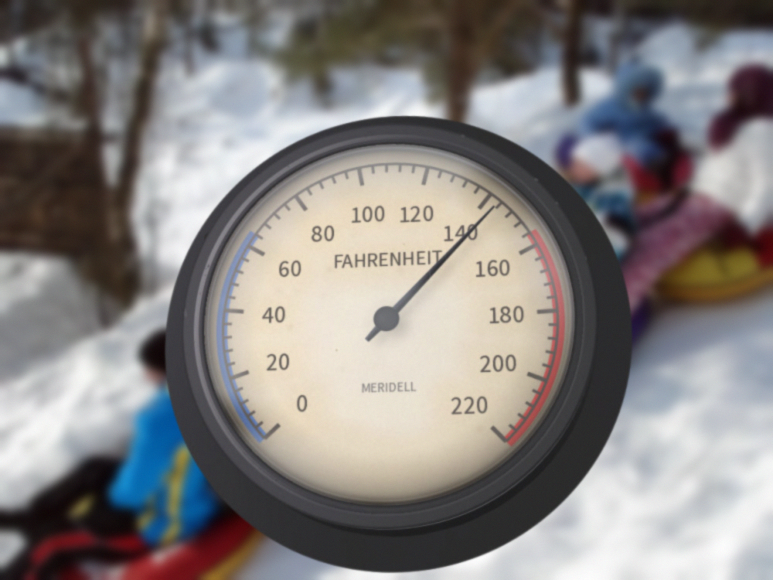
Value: 144,°F
